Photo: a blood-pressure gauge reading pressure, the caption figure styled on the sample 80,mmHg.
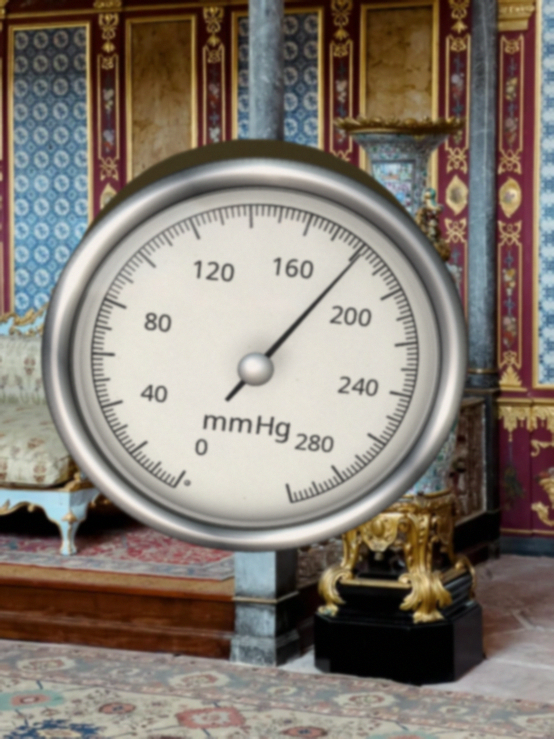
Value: 180,mmHg
